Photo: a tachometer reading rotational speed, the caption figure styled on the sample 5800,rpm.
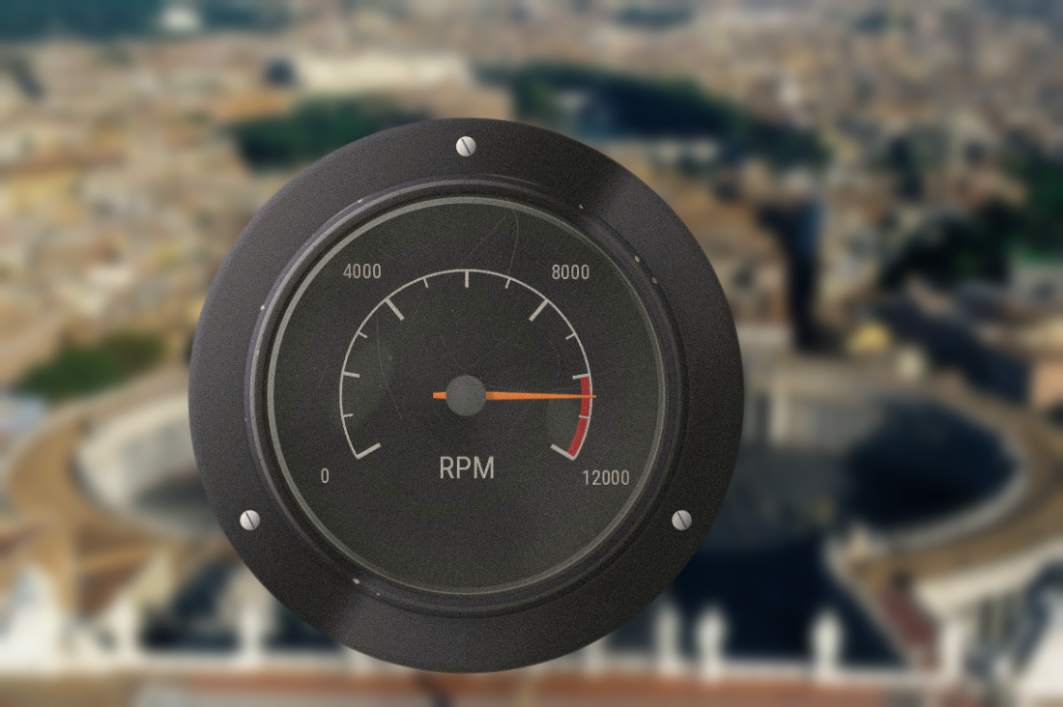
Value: 10500,rpm
